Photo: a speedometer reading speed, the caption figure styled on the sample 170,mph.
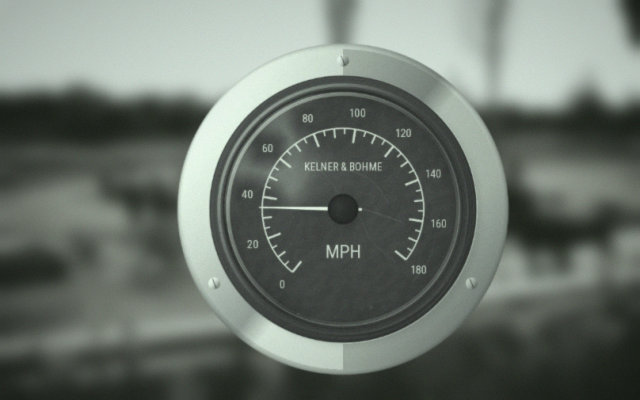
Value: 35,mph
